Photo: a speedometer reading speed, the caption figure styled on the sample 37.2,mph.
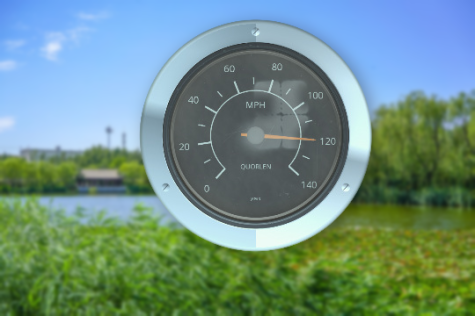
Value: 120,mph
